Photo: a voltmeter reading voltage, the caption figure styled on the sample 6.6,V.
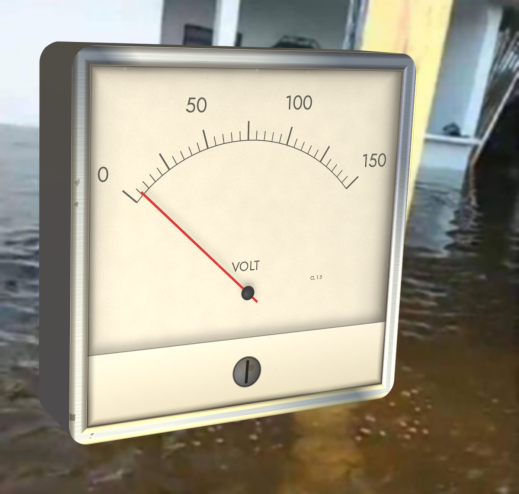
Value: 5,V
